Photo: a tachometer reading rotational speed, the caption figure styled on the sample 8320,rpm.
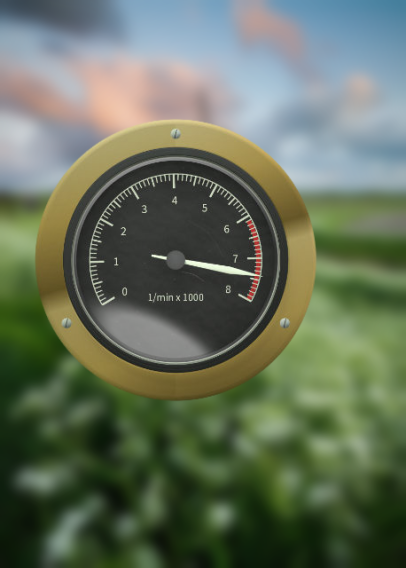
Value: 7400,rpm
